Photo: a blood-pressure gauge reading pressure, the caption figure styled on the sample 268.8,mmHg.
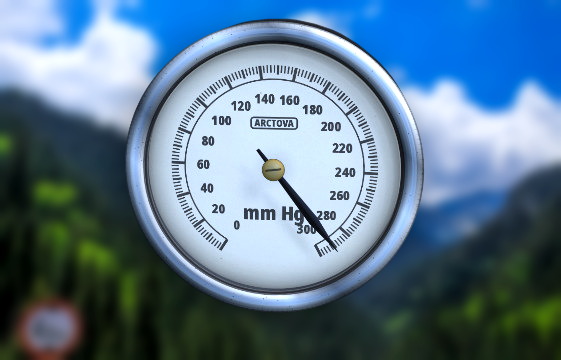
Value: 290,mmHg
